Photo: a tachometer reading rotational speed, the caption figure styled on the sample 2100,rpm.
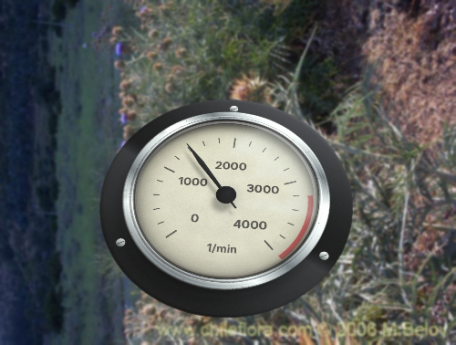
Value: 1400,rpm
